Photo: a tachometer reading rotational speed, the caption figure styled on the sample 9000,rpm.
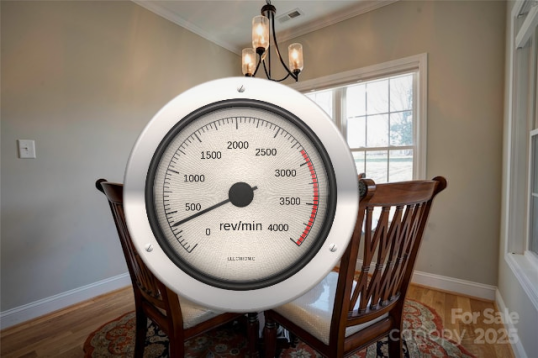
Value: 350,rpm
